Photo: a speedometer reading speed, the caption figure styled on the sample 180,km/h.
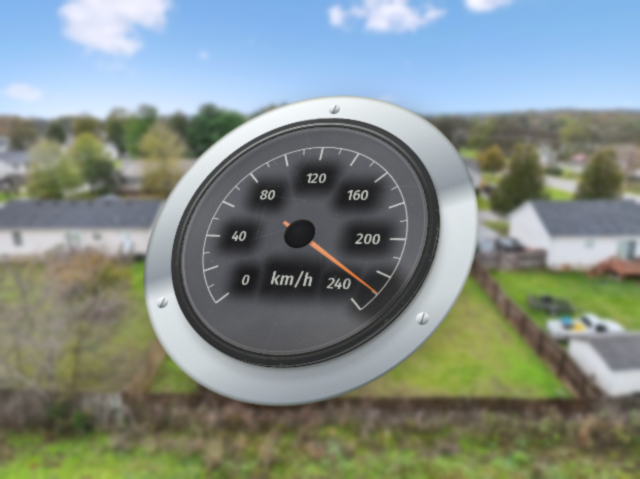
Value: 230,km/h
